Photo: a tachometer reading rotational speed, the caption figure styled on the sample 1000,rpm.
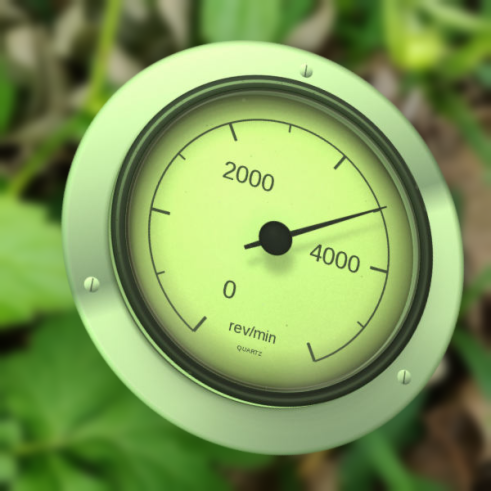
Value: 3500,rpm
